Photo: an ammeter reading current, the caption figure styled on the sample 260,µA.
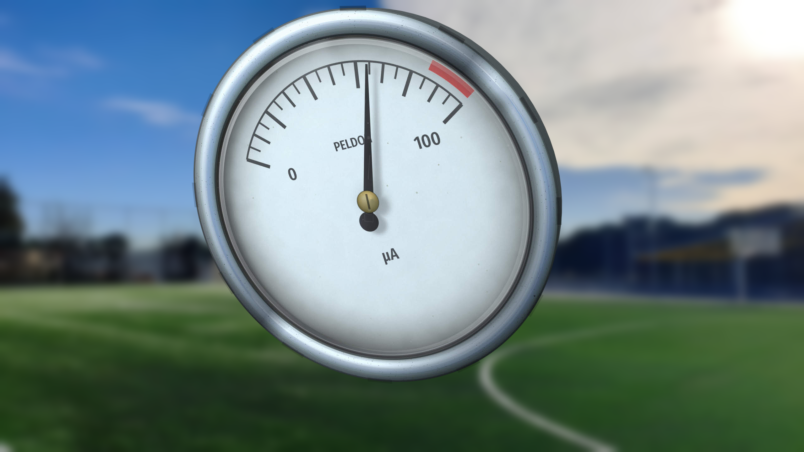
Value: 65,µA
